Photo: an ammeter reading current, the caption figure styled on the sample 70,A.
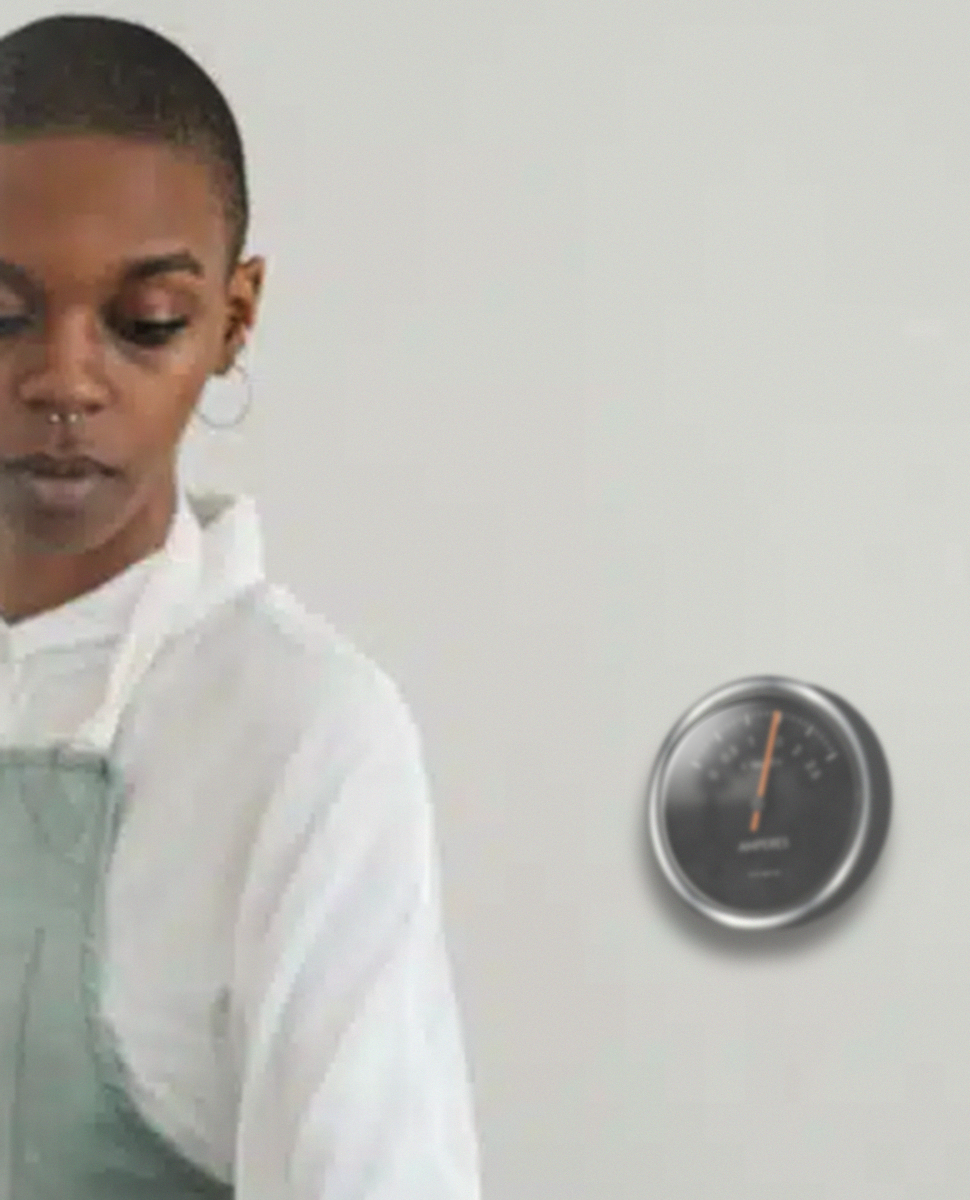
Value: 1.5,A
